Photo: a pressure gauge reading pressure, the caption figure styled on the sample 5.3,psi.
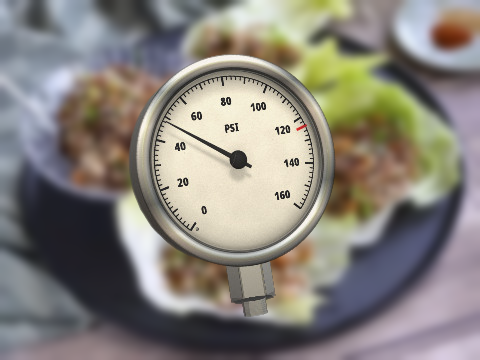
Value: 48,psi
